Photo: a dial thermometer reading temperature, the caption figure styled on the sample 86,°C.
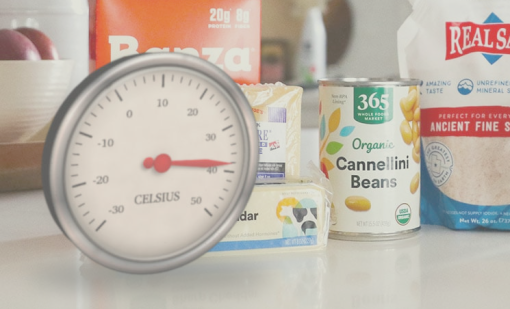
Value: 38,°C
